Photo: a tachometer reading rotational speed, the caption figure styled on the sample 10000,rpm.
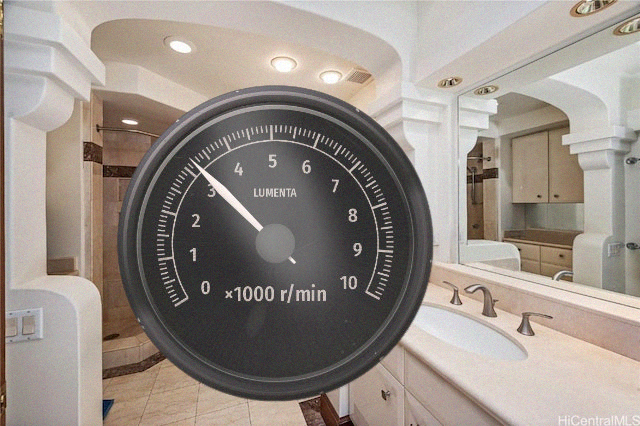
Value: 3200,rpm
